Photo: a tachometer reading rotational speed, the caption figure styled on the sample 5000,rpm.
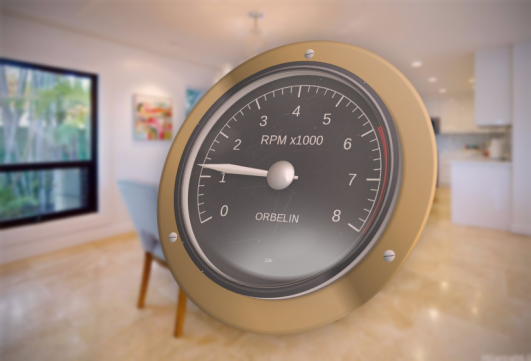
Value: 1200,rpm
